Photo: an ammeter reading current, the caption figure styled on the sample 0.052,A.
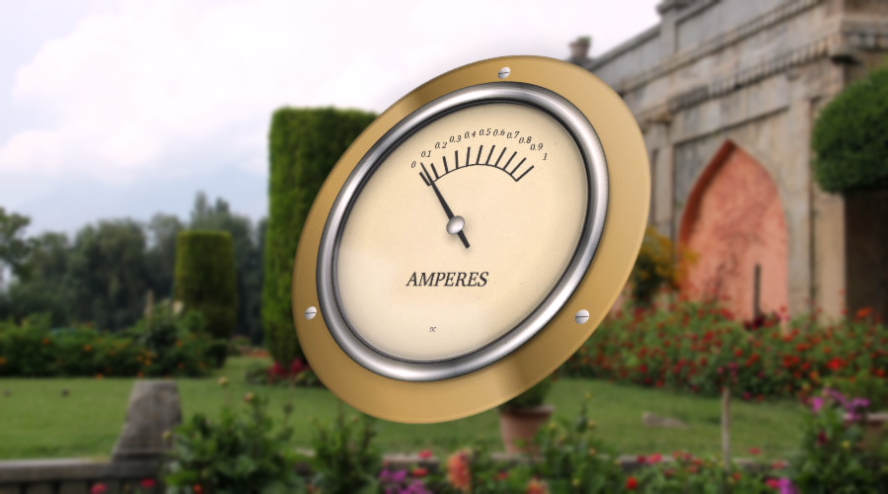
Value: 0.05,A
